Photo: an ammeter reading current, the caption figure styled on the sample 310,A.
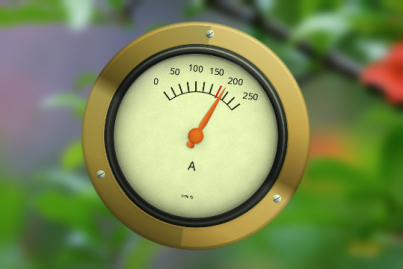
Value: 187.5,A
